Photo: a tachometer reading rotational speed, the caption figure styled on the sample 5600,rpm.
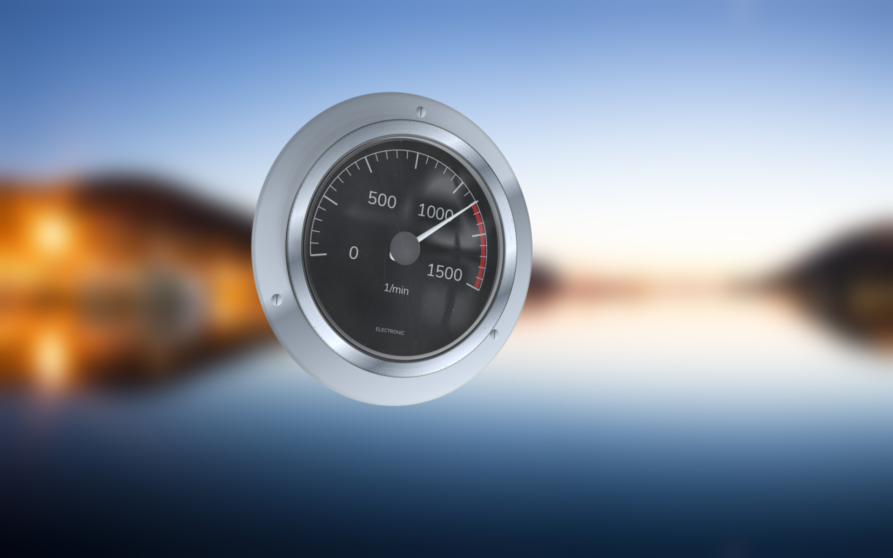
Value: 1100,rpm
